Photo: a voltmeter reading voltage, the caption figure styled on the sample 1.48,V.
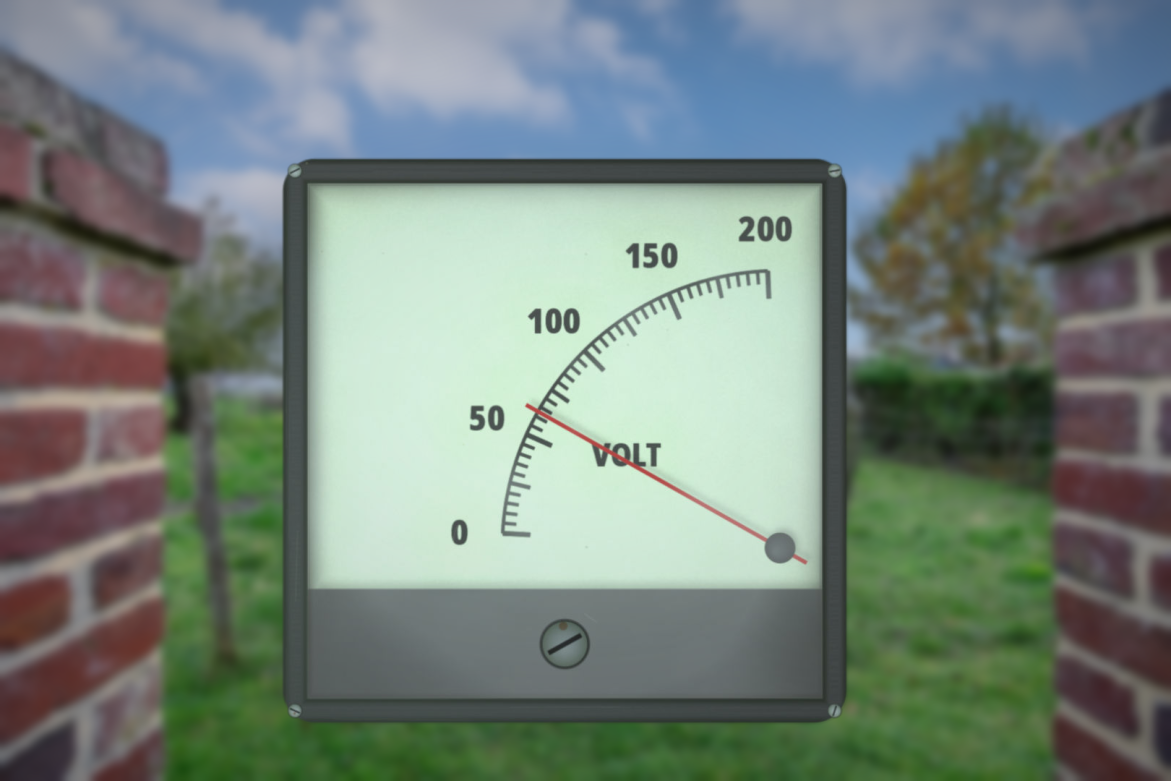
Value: 62.5,V
